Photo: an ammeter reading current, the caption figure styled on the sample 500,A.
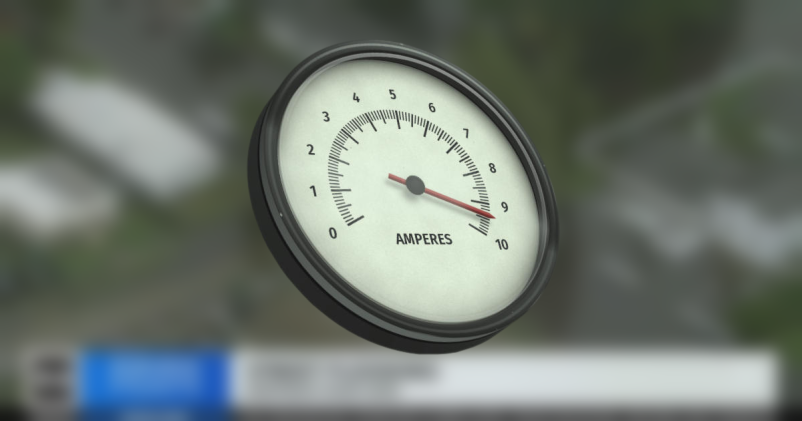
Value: 9.5,A
